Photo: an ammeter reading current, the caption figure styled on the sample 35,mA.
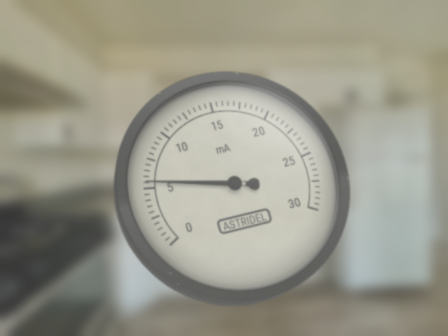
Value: 5.5,mA
